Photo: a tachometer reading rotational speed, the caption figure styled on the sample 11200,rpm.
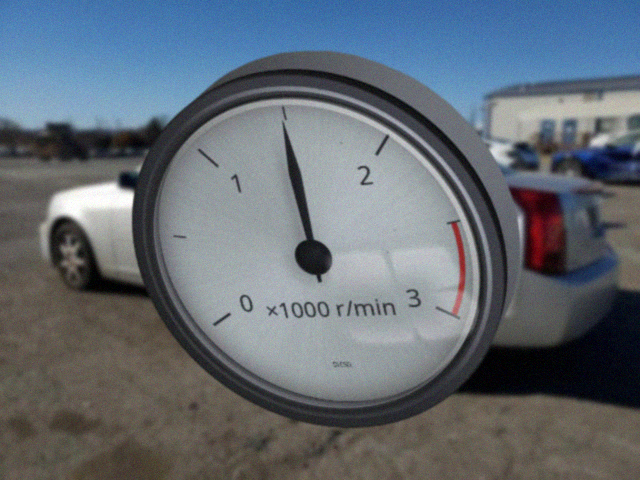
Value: 1500,rpm
